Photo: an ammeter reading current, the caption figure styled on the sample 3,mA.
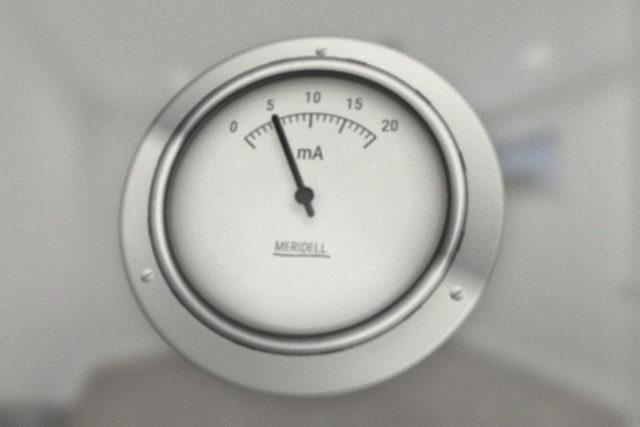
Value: 5,mA
